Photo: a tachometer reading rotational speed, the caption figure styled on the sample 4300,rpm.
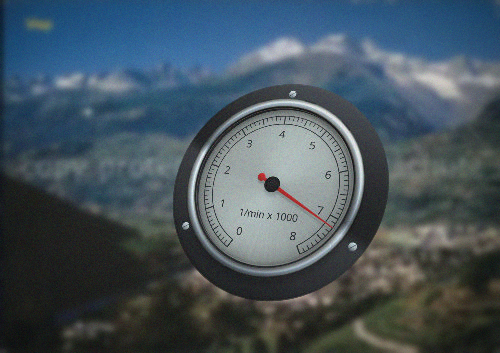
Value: 7200,rpm
